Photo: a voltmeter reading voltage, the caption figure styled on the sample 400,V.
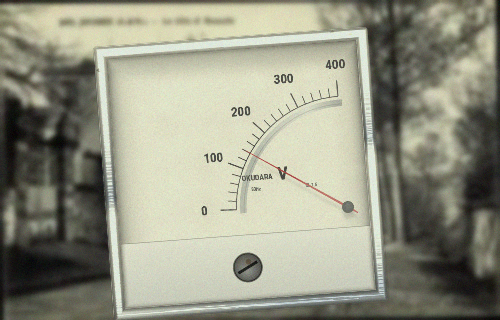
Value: 140,V
